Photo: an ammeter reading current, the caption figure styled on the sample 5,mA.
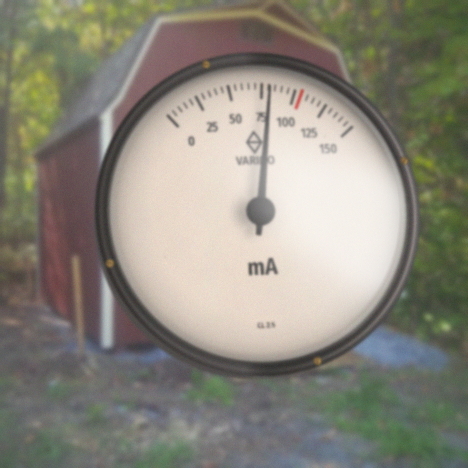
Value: 80,mA
